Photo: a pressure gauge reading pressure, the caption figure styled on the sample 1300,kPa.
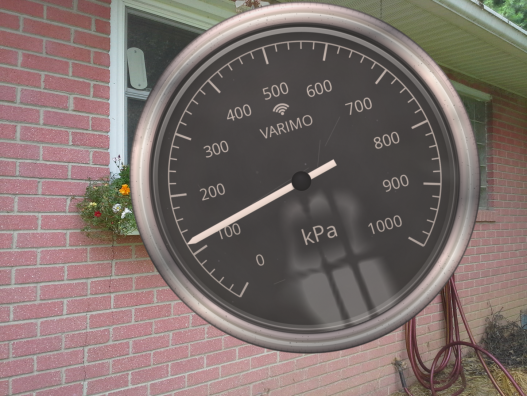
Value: 120,kPa
